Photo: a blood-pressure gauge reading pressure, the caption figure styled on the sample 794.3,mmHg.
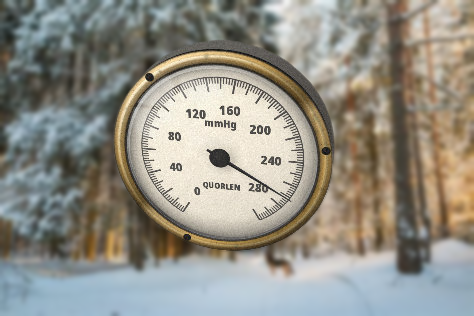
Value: 270,mmHg
